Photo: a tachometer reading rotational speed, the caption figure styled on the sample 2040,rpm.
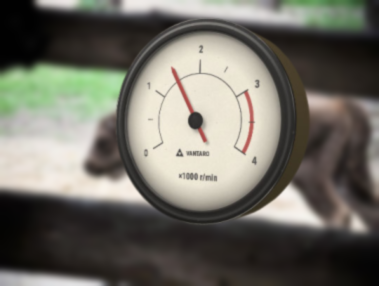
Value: 1500,rpm
